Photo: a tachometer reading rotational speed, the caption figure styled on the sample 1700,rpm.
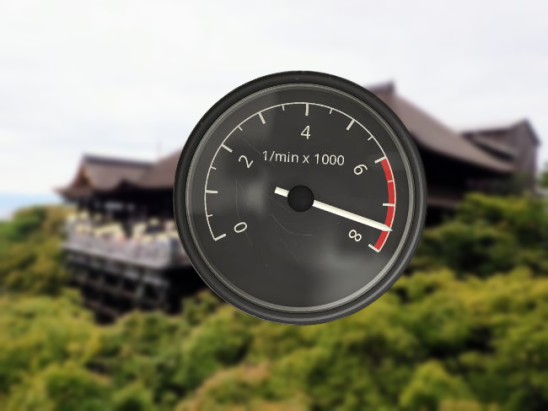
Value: 7500,rpm
